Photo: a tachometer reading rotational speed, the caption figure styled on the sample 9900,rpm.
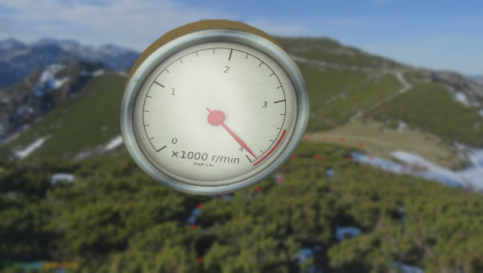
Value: 3900,rpm
